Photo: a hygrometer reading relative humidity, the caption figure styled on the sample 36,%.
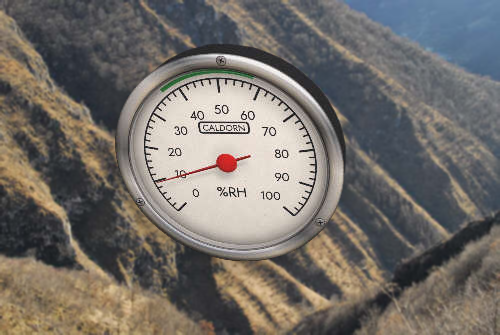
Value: 10,%
